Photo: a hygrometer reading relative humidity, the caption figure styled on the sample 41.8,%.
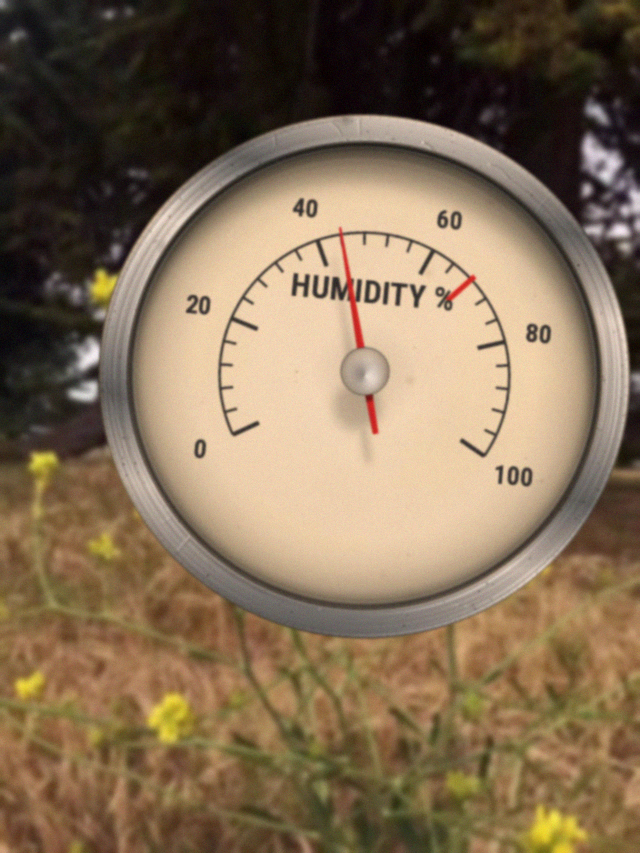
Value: 44,%
